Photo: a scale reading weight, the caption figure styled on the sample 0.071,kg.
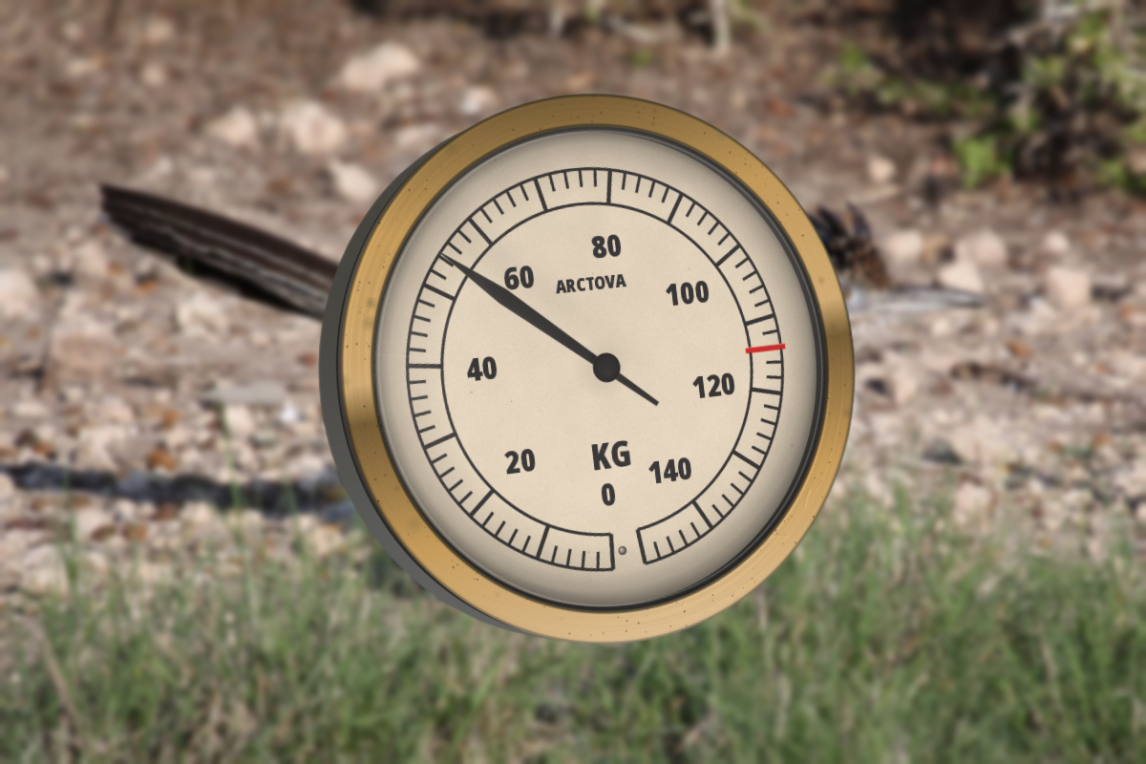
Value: 54,kg
